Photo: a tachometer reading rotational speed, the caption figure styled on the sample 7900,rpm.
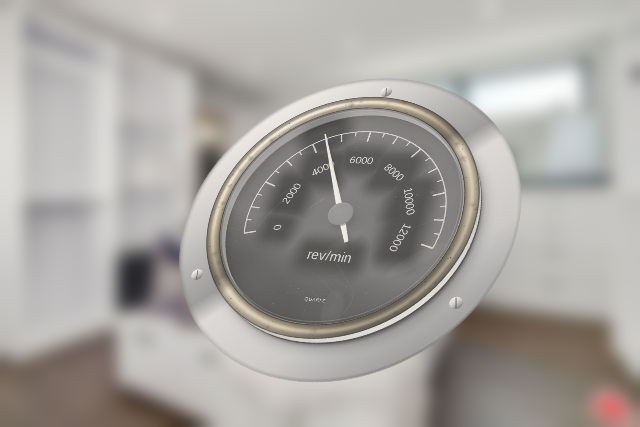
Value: 4500,rpm
